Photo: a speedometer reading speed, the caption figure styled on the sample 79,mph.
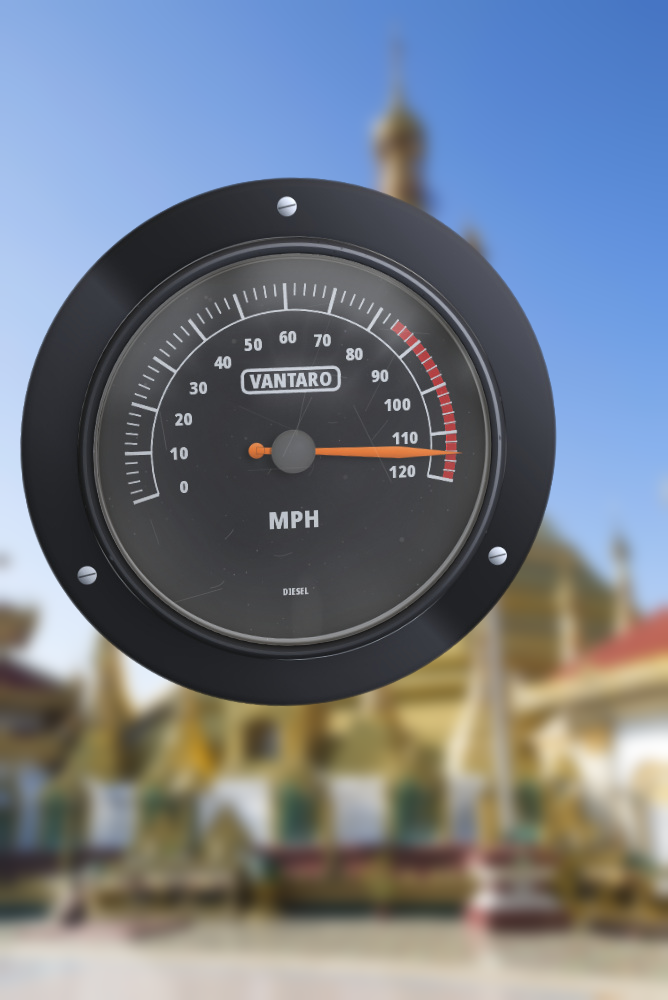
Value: 114,mph
